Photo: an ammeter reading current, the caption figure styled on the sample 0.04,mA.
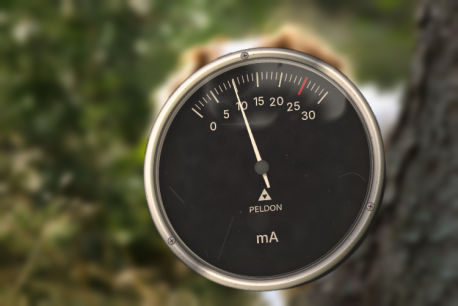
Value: 10,mA
